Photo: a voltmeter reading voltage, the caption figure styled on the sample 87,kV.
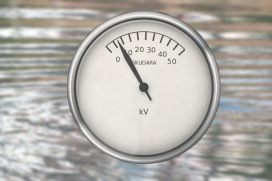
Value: 7.5,kV
